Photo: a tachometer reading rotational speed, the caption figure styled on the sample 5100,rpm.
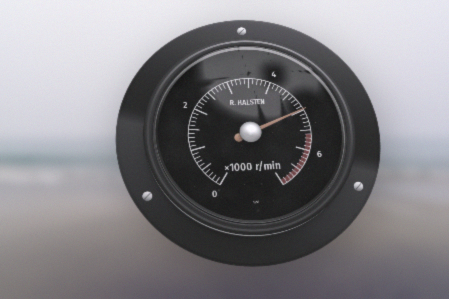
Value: 5000,rpm
